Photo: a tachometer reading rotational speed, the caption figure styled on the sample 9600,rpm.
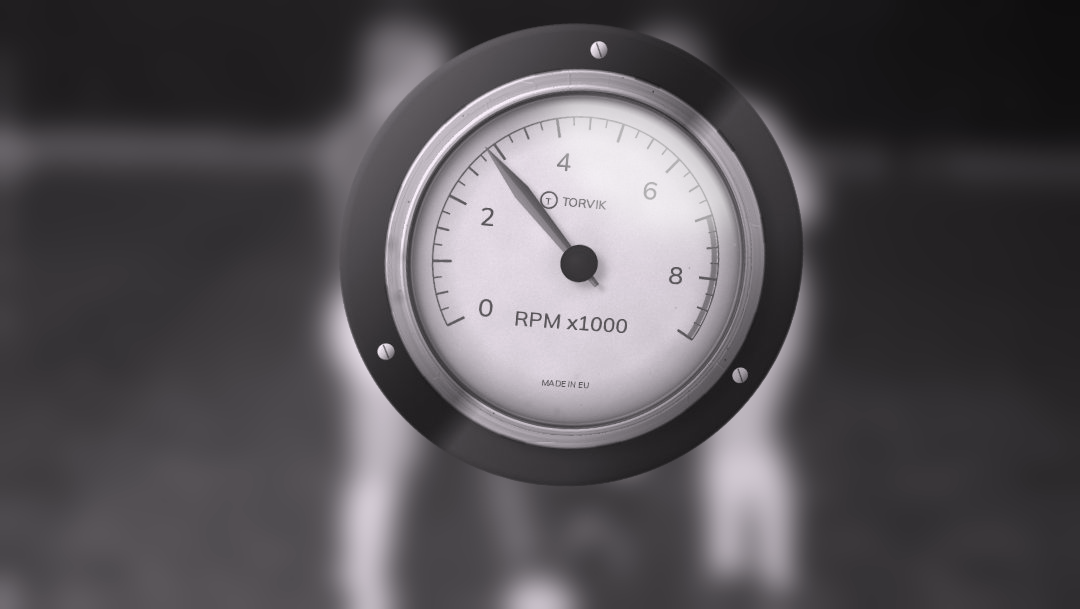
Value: 2875,rpm
